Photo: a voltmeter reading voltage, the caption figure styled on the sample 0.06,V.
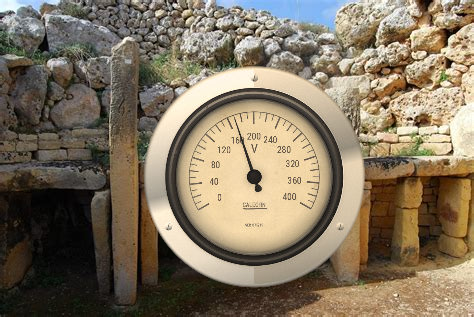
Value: 170,V
